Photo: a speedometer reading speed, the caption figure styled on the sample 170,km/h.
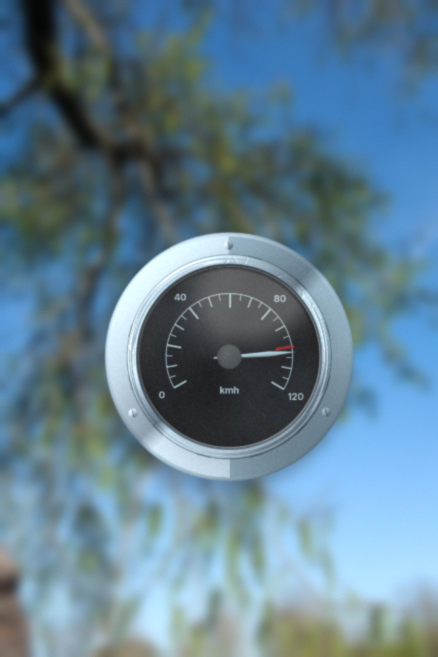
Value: 102.5,km/h
